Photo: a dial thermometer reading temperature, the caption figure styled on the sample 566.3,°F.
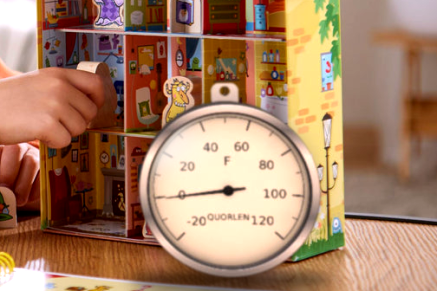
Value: 0,°F
